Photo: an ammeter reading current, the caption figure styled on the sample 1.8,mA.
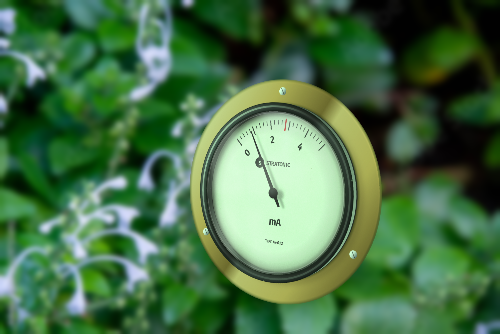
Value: 1,mA
